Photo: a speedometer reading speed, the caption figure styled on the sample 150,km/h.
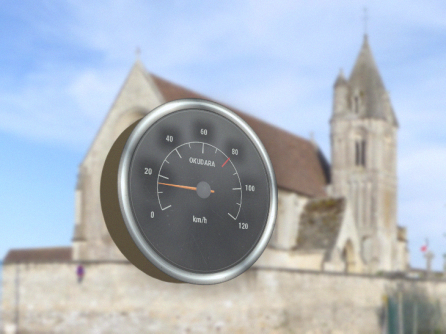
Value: 15,km/h
